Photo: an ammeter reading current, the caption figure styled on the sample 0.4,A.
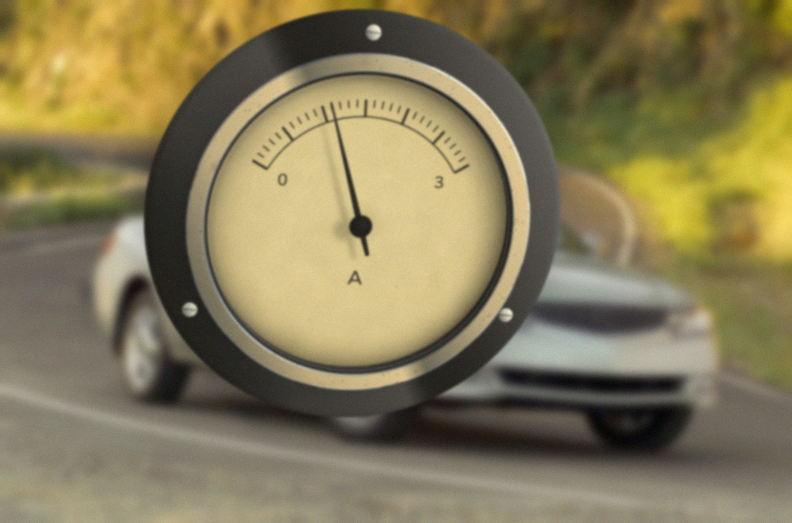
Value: 1.1,A
